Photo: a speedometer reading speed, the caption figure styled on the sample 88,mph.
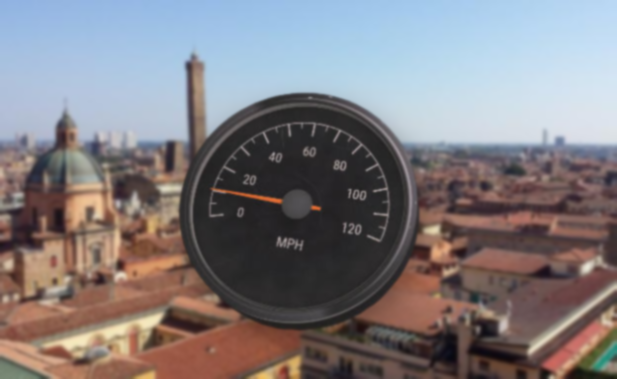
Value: 10,mph
